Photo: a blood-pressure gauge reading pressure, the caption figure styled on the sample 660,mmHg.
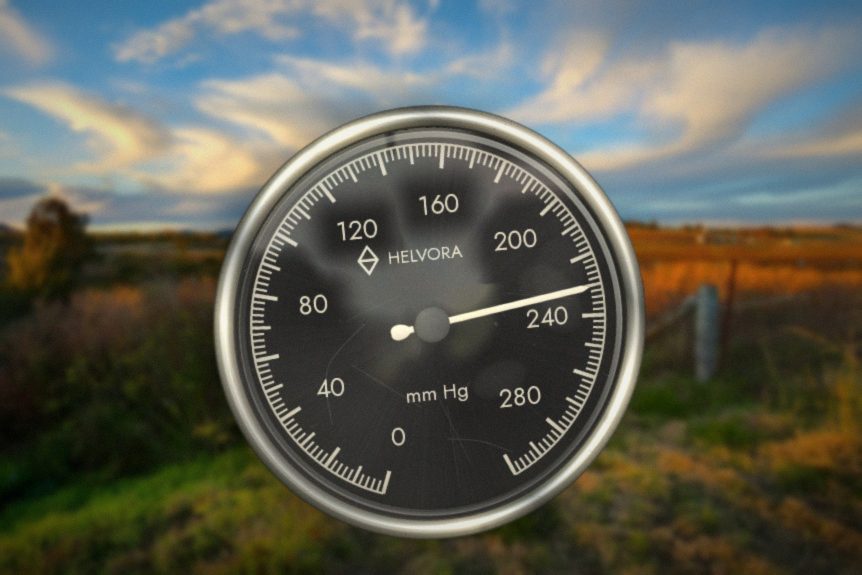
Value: 230,mmHg
